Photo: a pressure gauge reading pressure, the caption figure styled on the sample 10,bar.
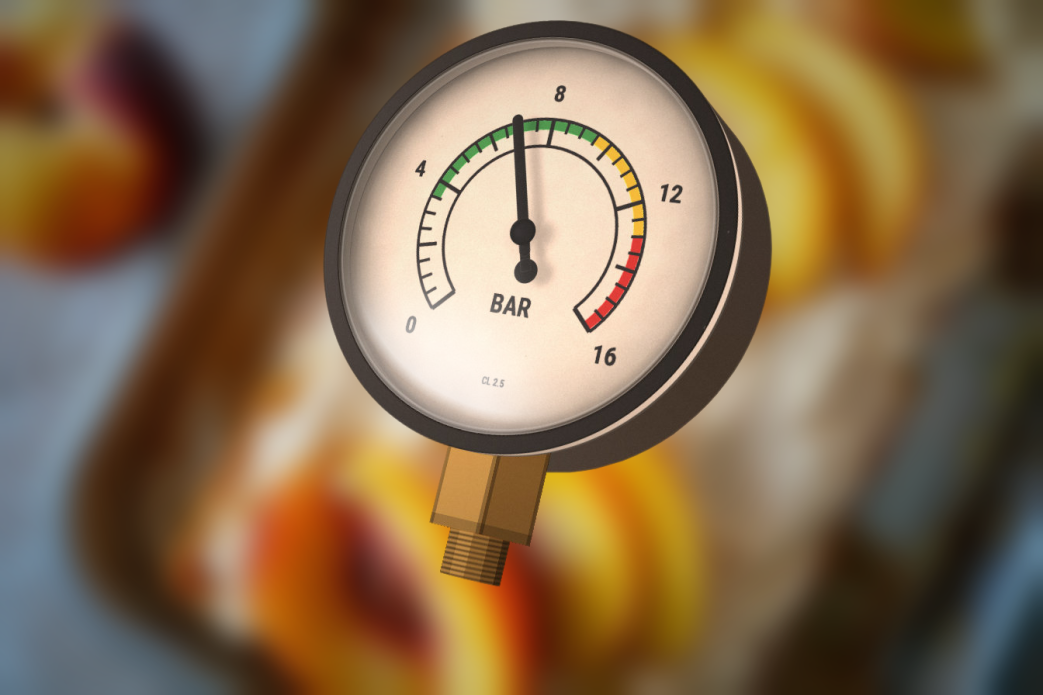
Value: 7,bar
